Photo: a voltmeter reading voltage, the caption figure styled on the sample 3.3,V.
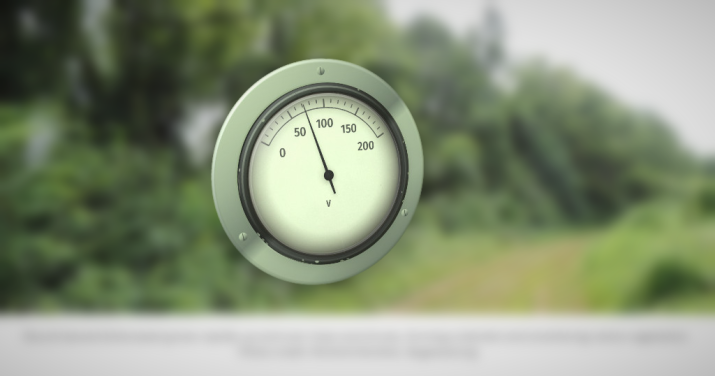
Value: 70,V
